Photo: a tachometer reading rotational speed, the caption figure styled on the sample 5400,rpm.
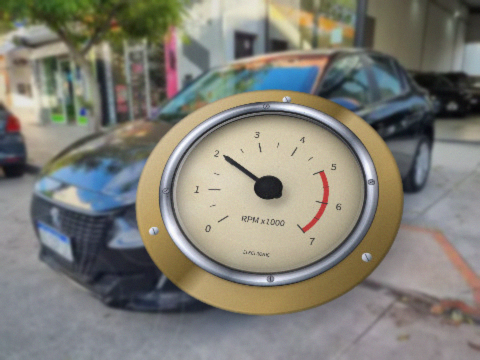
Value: 2000,rpm
